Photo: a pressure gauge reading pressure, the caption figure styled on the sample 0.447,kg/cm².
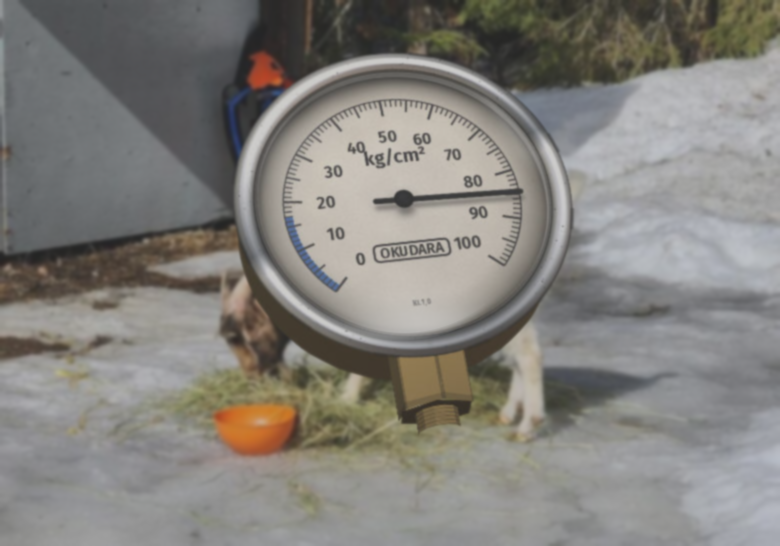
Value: 85,kg/cm²
